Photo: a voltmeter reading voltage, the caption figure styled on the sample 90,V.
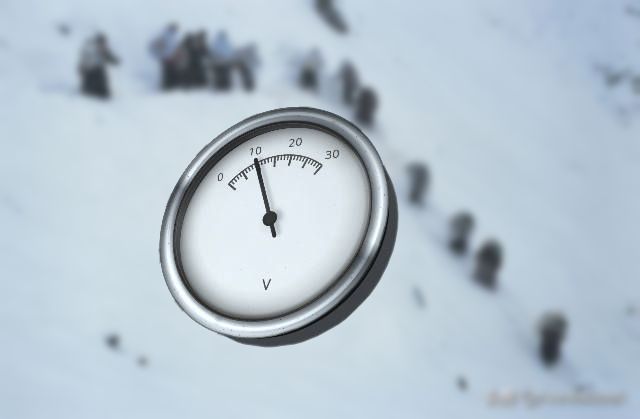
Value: 10,V
